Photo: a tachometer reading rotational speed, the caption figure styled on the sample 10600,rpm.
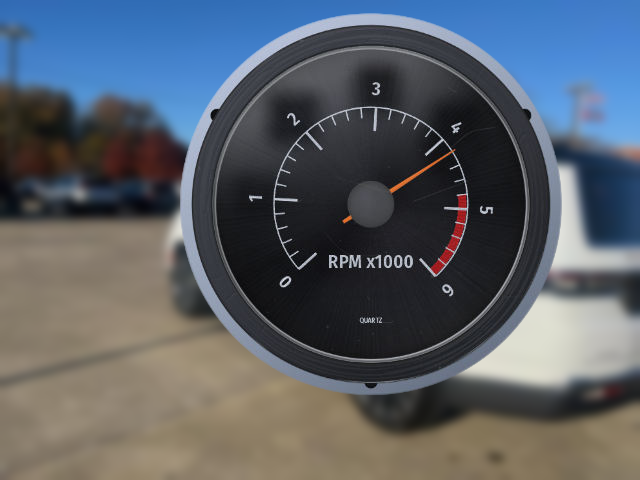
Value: 4200,rpm
